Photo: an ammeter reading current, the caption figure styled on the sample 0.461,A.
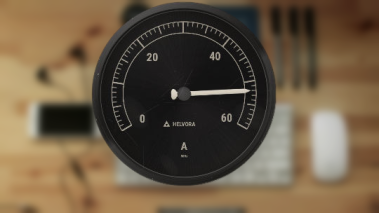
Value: 52,A
